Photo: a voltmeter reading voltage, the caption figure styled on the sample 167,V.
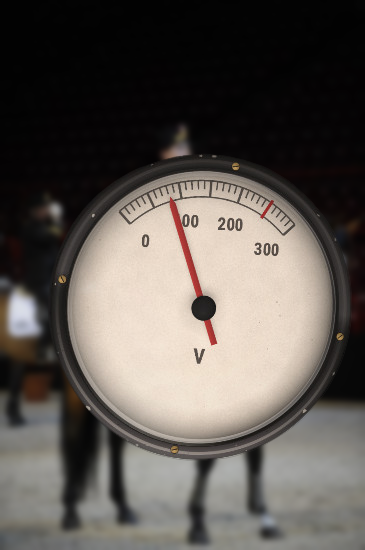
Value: 80,V
